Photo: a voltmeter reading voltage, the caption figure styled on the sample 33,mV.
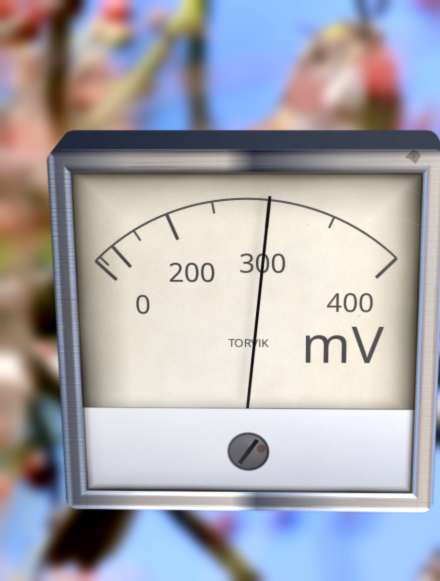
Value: 300,mV
